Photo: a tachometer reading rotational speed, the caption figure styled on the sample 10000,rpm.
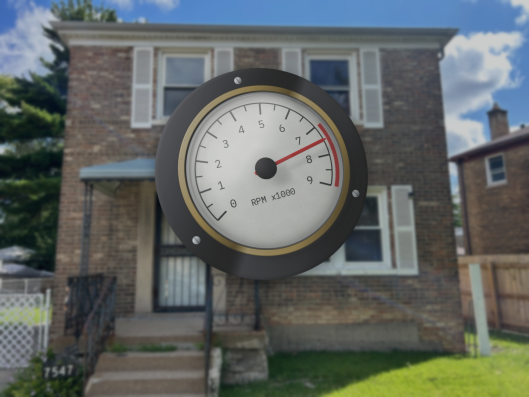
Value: 7500,rpm
